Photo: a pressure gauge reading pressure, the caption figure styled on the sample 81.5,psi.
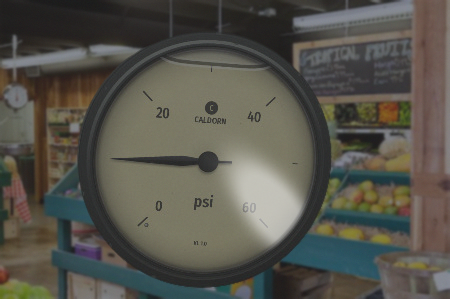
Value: 10,psi
